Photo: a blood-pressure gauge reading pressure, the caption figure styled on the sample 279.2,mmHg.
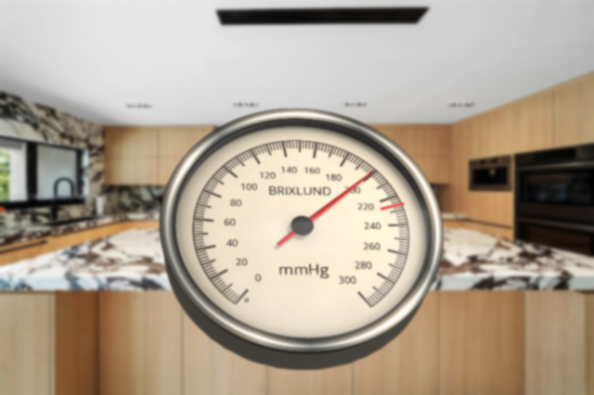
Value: 200,mmHg
